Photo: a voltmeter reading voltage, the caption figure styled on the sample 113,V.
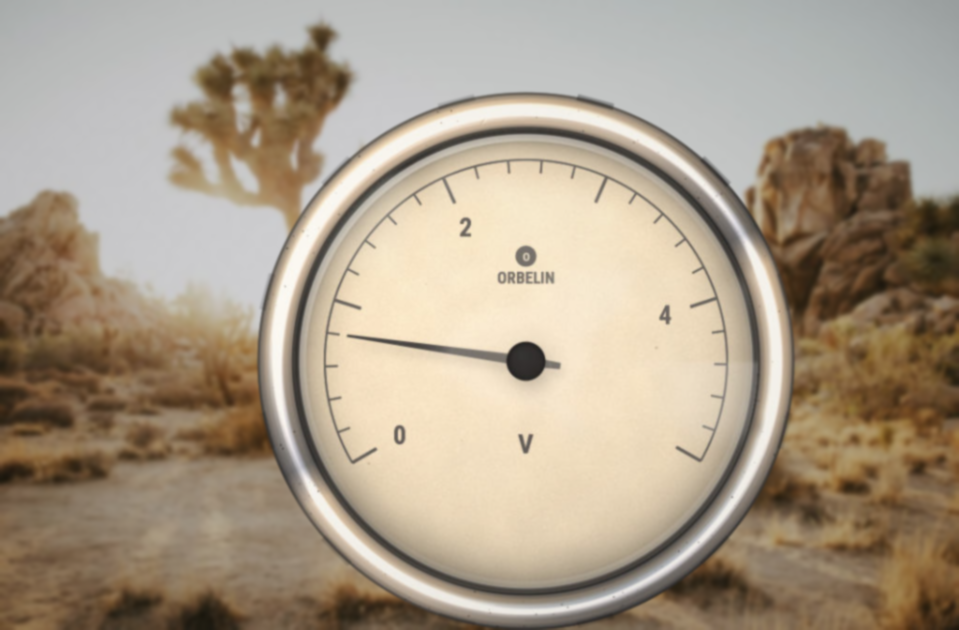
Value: 0.8,V
